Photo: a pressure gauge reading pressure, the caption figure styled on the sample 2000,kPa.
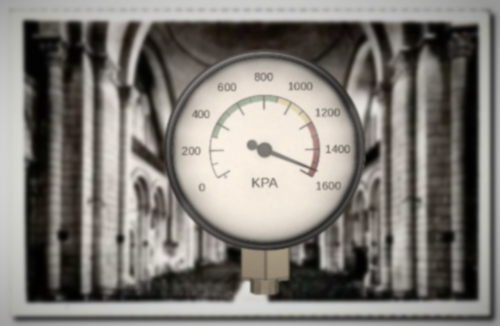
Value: 1550,kPa
